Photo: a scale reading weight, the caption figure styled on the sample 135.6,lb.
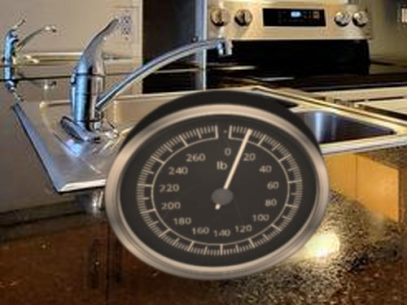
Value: 10,lb
